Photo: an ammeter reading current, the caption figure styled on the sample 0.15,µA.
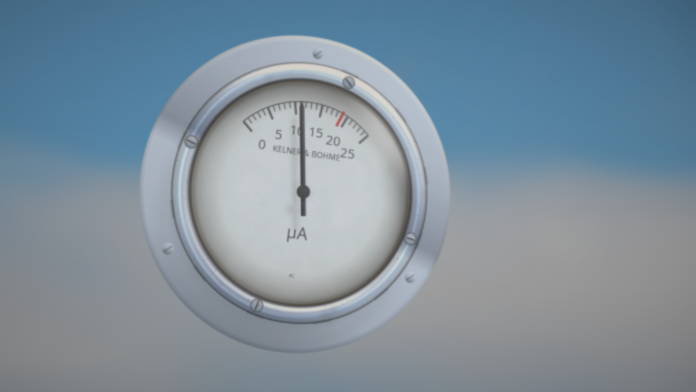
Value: 11,µA
